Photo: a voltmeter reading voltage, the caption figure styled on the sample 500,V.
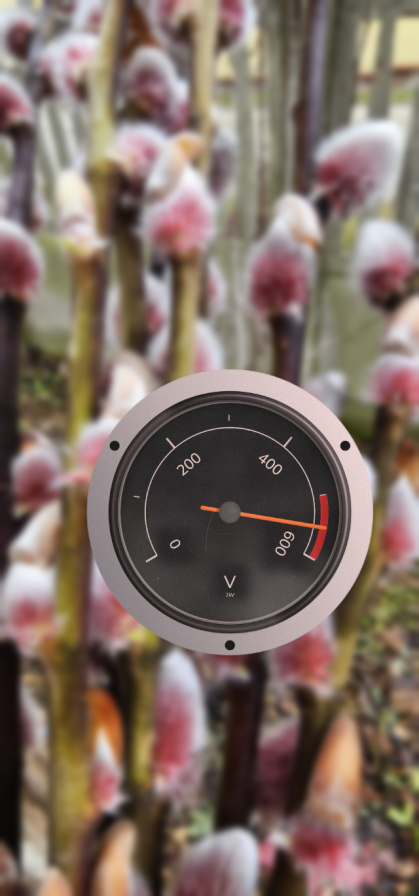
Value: 550,V
